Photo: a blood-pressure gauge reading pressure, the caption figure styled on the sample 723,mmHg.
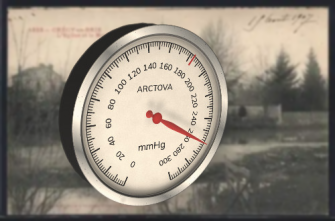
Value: 260,mmHg
